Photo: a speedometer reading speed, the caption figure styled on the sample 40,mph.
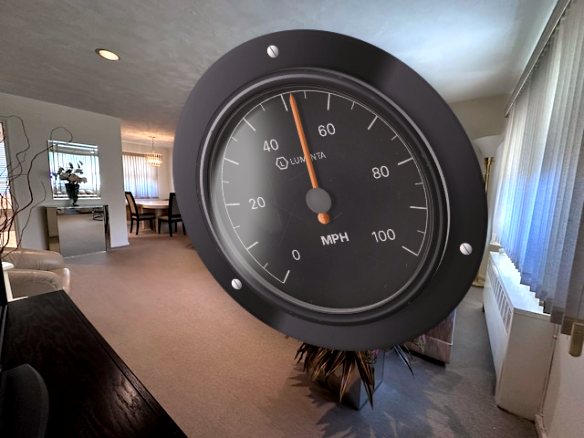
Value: 52.5,mph
